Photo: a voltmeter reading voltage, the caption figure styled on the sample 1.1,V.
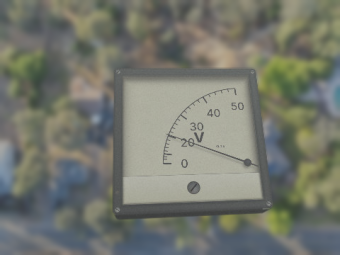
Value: 20,V
